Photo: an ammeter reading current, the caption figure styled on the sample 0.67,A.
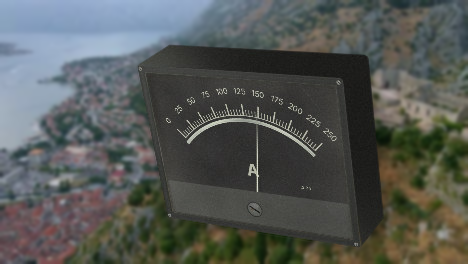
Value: 150,A
